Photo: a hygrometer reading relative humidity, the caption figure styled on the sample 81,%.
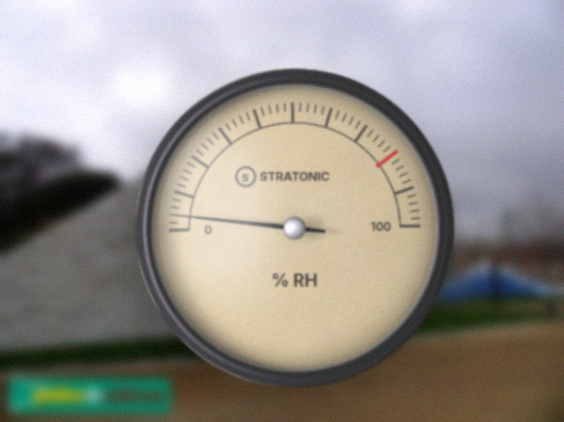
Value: 4,%
